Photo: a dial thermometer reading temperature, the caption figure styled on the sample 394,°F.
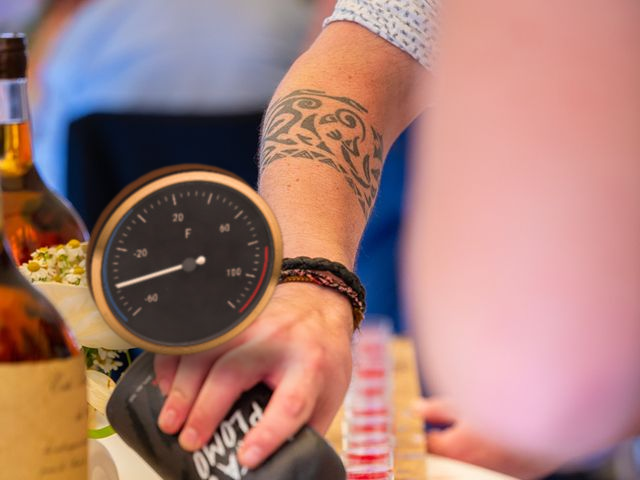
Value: -40,°F
